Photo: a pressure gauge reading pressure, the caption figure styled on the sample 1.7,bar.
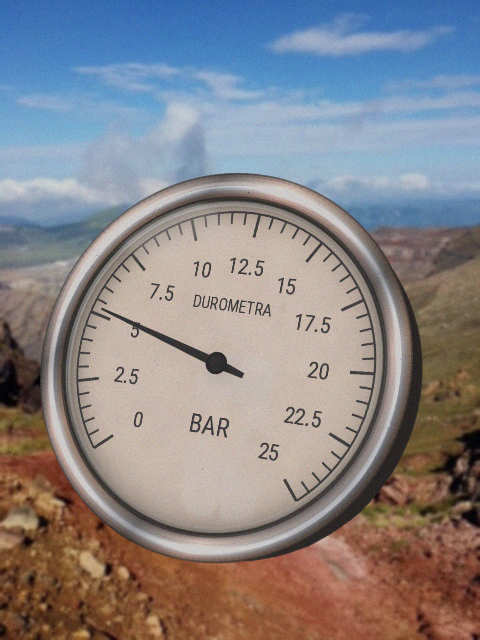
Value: 5.25,bar
